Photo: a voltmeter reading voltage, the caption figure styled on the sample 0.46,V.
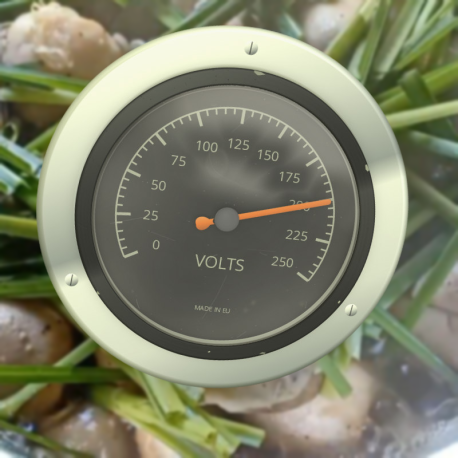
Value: 200,V
